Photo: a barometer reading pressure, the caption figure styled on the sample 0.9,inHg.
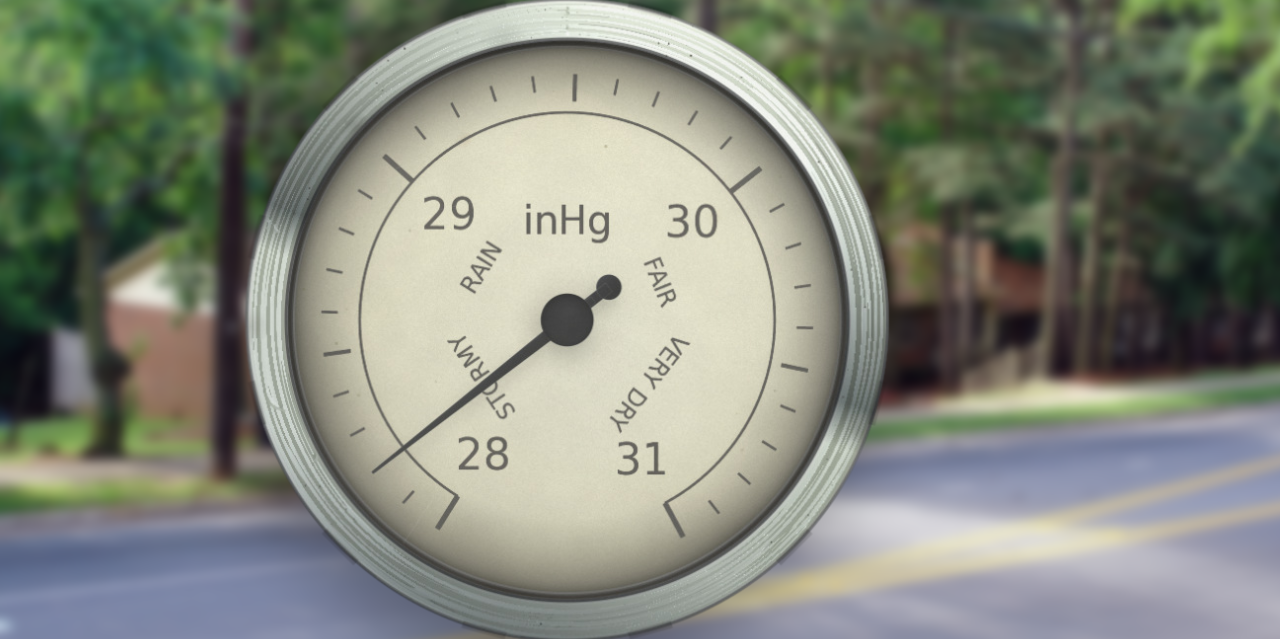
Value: 28.2,inHg
